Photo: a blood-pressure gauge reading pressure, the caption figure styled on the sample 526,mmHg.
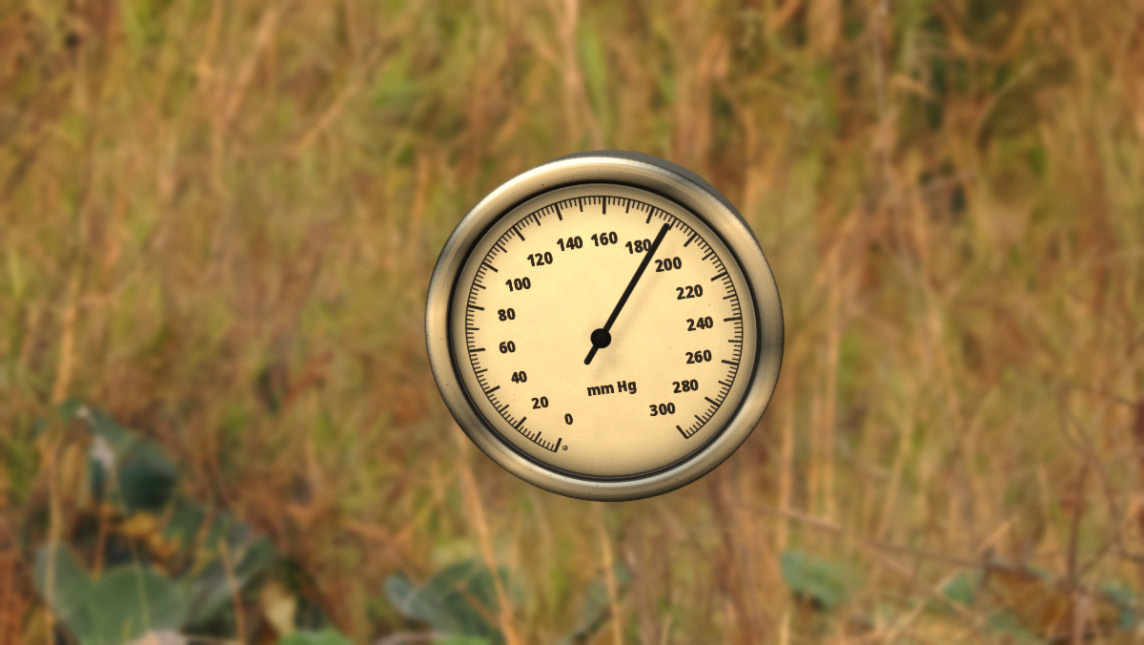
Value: 188,mmHg
